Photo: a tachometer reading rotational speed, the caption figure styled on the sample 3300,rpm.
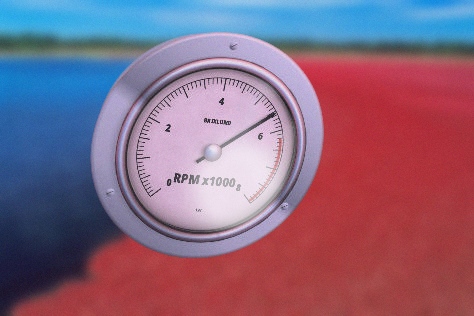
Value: 5500,rpm
